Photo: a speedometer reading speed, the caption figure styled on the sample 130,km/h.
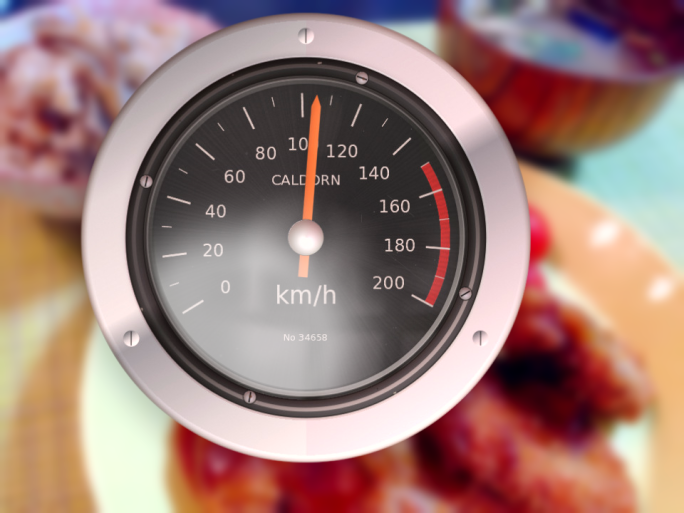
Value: 105,km/h
